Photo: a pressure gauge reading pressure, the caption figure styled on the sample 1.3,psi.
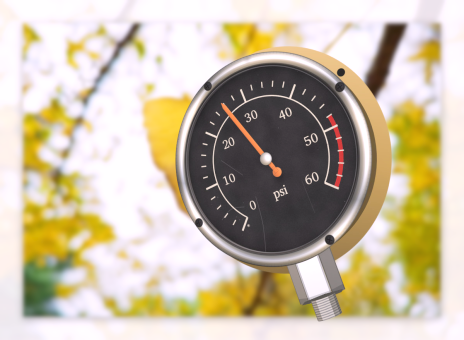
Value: 26,psi
